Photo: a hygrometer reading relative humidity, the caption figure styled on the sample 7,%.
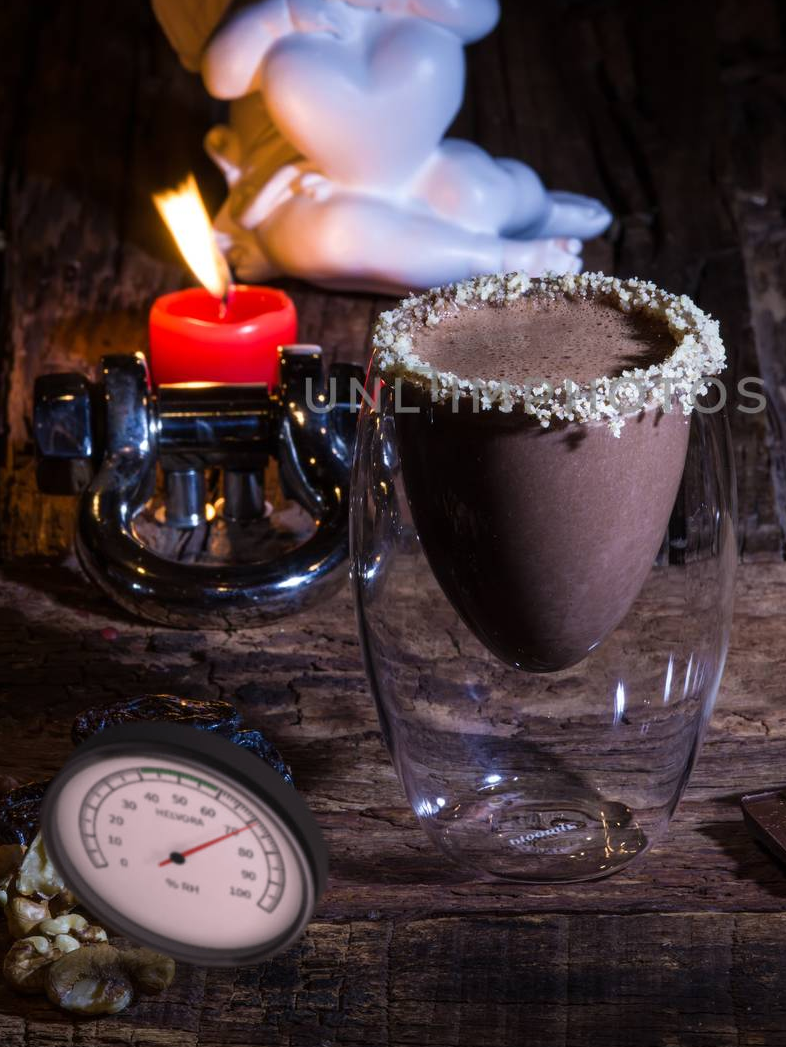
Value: 70,%
